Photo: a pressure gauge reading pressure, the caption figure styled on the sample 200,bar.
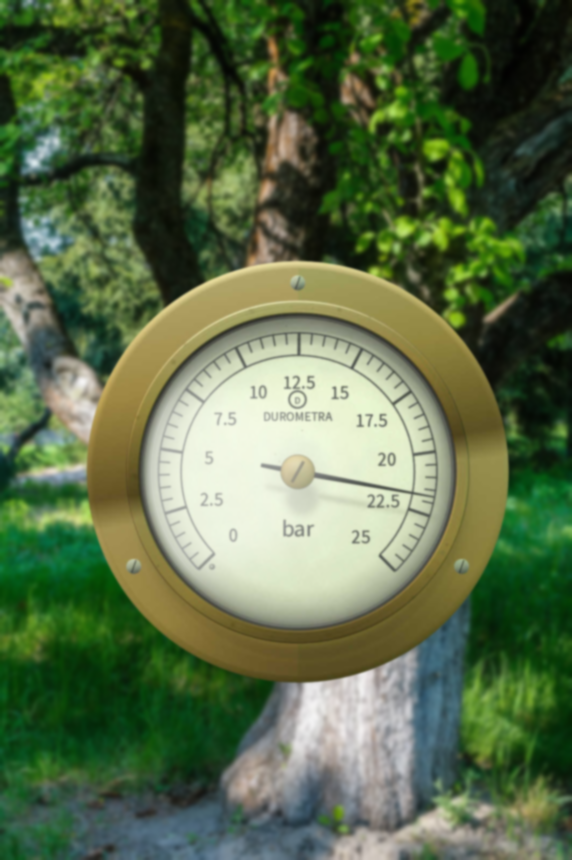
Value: 21.75,bar
